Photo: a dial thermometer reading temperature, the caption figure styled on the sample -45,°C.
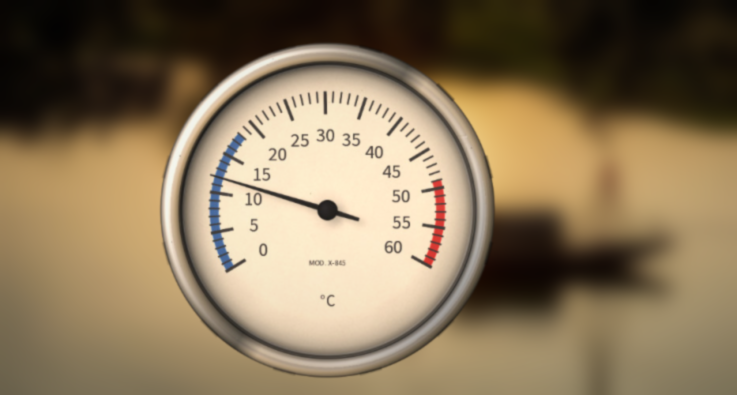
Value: 12,°C
